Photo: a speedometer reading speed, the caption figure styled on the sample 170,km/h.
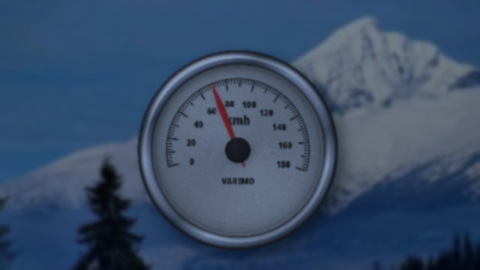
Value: 70,km/h
